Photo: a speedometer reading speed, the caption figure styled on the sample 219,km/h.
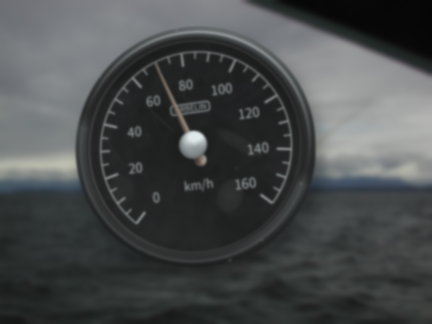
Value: 70,km/h
